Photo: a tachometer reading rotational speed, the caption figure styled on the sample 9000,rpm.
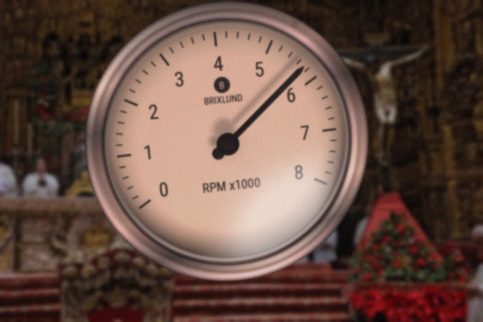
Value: 5700,rpm
